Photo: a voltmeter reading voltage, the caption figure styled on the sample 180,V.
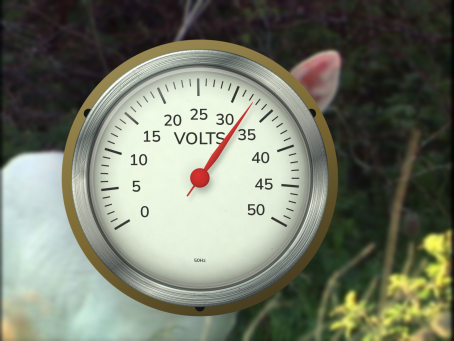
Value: 32.5,V
